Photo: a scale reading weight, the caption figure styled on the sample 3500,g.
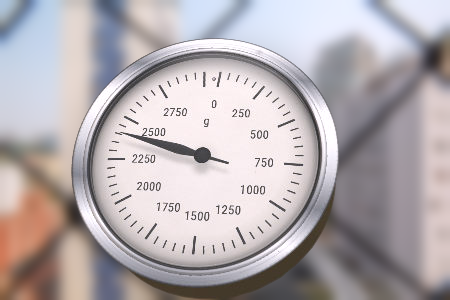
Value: 2400,g
